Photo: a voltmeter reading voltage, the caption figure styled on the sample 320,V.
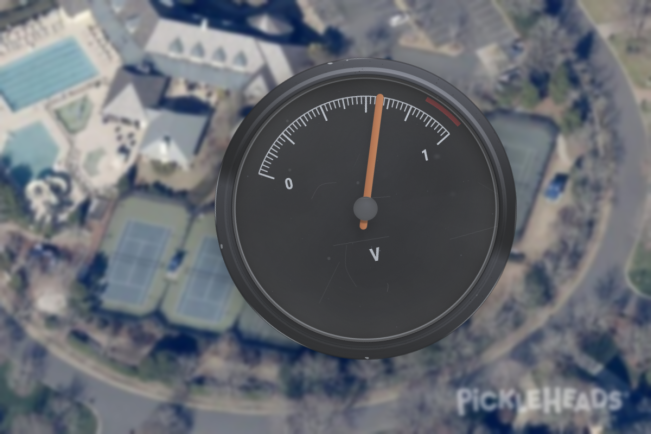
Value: 0.66,V
